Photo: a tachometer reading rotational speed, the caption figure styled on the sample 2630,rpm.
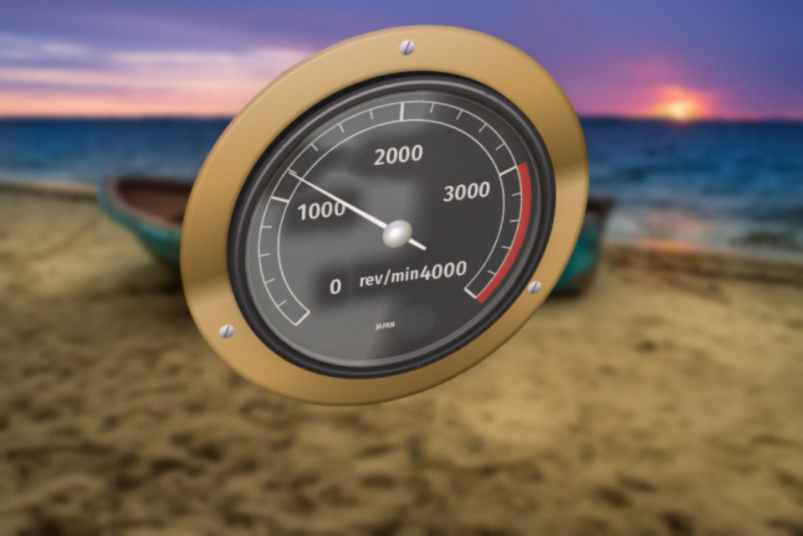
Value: 1200,rpm
